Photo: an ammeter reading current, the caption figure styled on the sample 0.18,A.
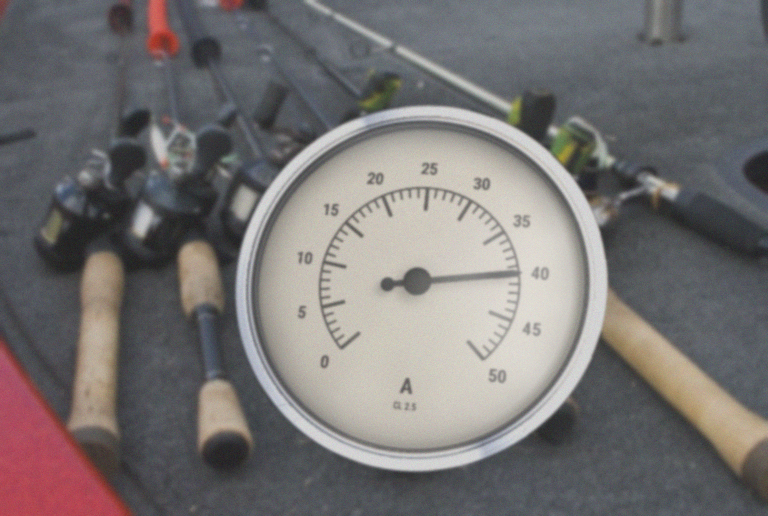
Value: 40,A
